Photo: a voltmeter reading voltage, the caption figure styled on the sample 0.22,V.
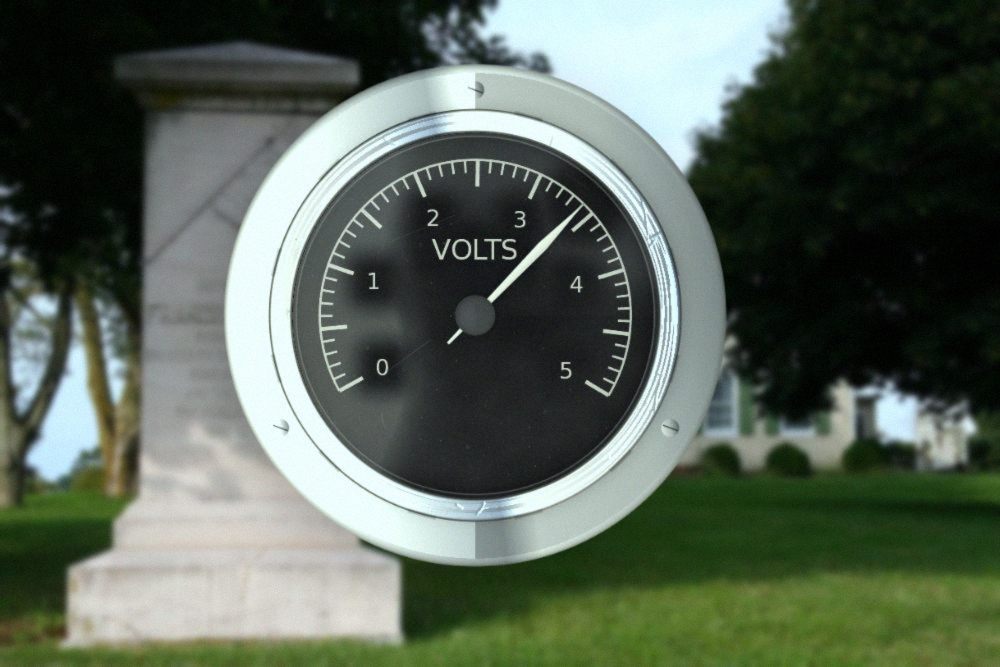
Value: 3.4,V
